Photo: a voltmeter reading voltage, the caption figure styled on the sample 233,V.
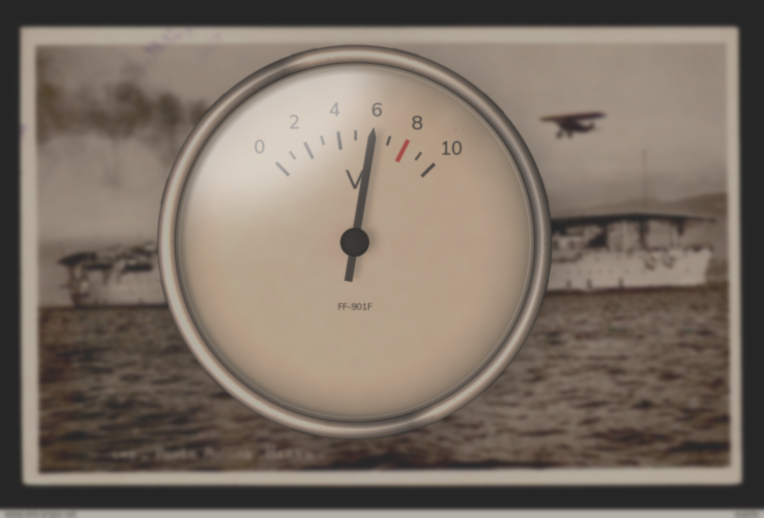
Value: 6,V
